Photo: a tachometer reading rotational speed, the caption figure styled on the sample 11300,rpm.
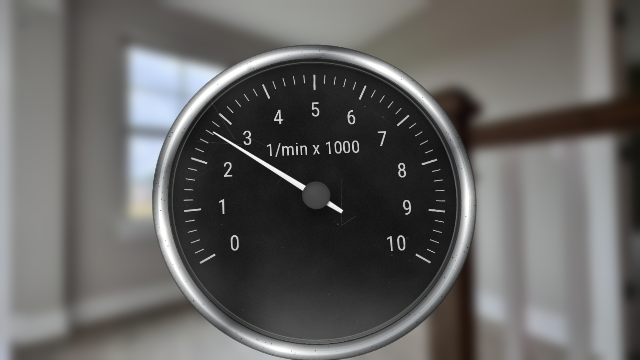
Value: 2600,rpm
